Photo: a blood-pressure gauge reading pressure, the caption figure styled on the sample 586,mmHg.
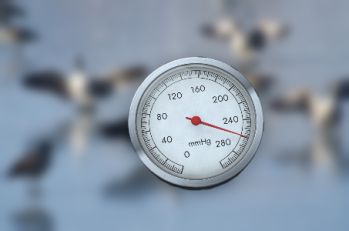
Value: 260,mmHg
